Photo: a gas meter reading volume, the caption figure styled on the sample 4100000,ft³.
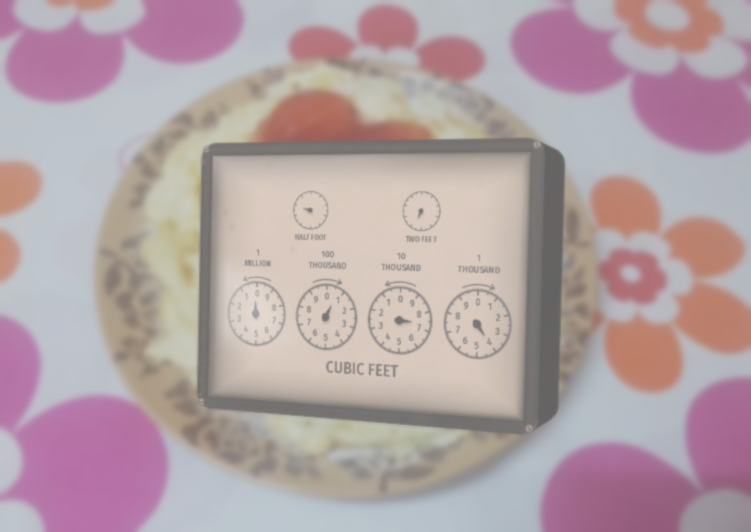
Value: 7400,ft³
